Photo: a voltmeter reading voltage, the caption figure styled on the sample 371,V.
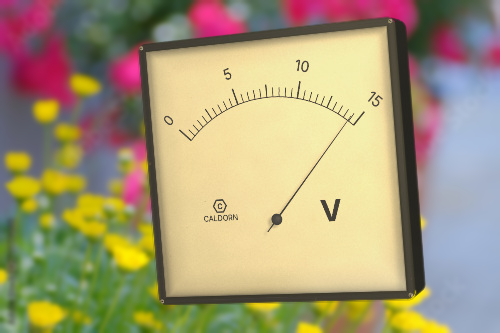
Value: 14.5,V
